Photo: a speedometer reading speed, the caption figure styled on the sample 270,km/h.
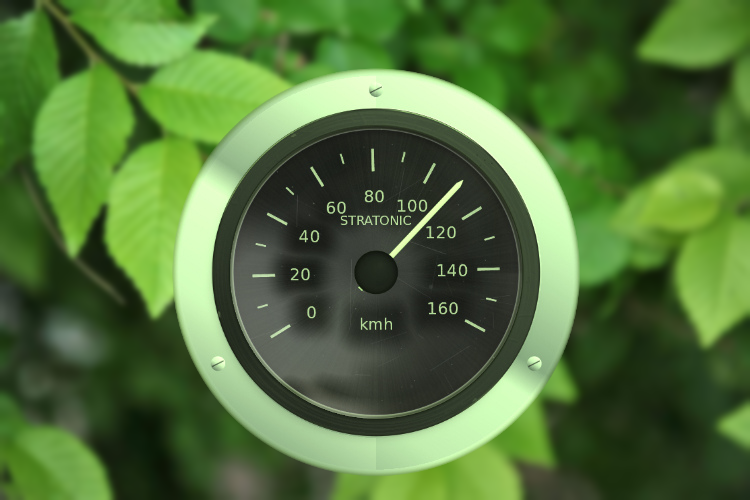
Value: 110,km/h
